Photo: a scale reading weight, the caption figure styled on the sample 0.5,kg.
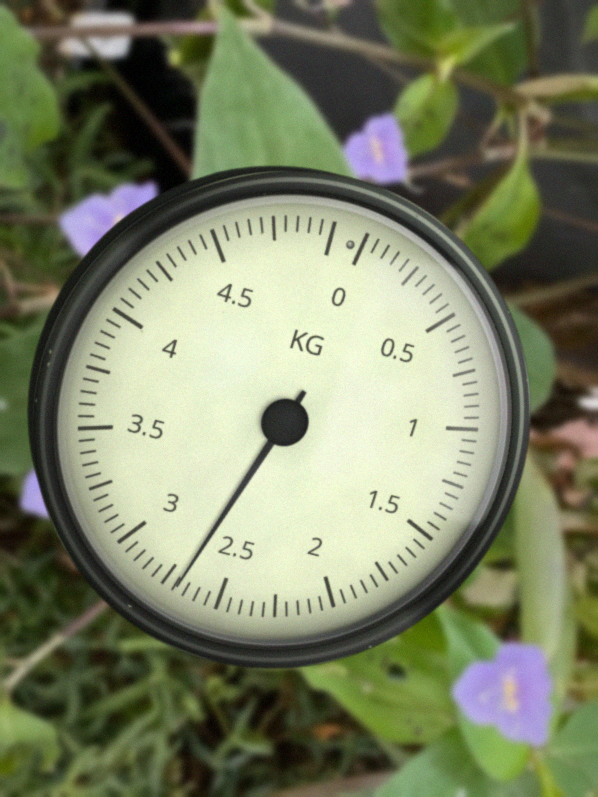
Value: 2.7,kg
